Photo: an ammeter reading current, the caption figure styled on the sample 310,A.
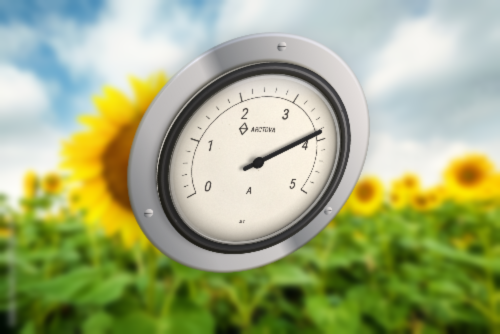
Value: 3.8,A
